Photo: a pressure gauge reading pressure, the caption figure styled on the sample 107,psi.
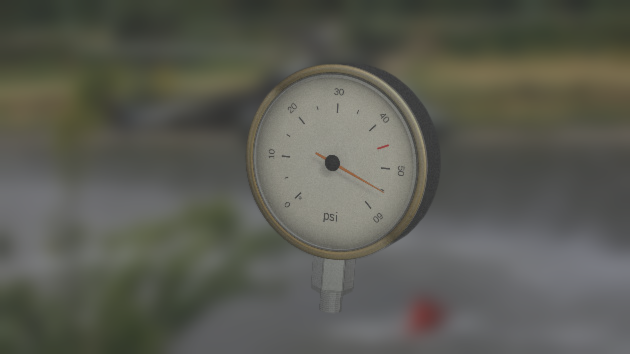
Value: 55,psi
